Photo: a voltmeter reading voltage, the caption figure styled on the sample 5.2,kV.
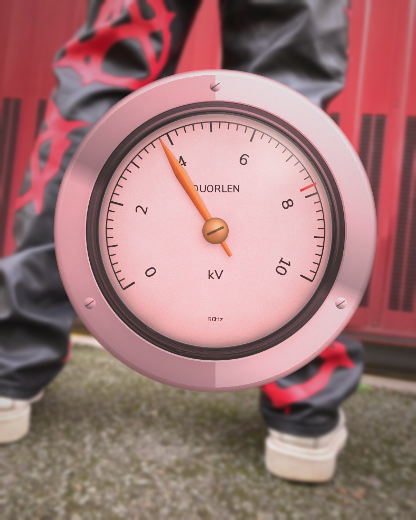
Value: 3.8,kV
